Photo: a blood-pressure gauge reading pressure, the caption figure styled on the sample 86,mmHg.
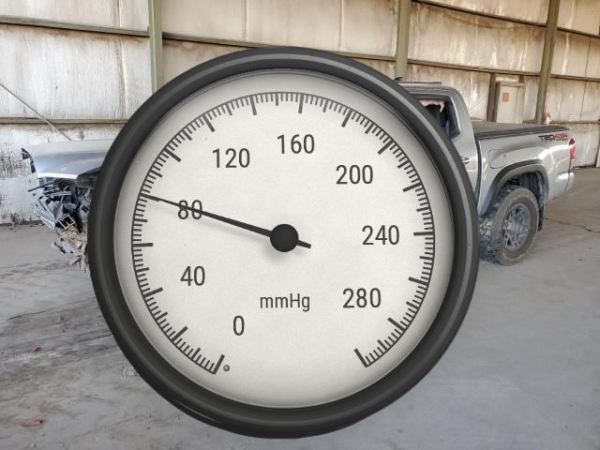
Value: 80,mmHg
